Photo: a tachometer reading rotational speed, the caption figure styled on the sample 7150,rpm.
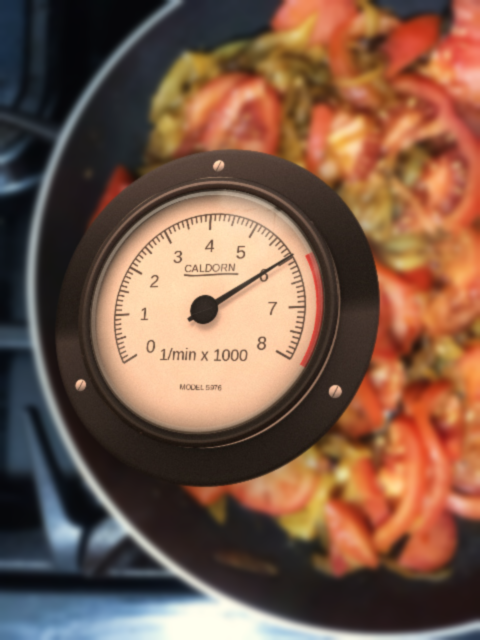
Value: 6000,rpm
